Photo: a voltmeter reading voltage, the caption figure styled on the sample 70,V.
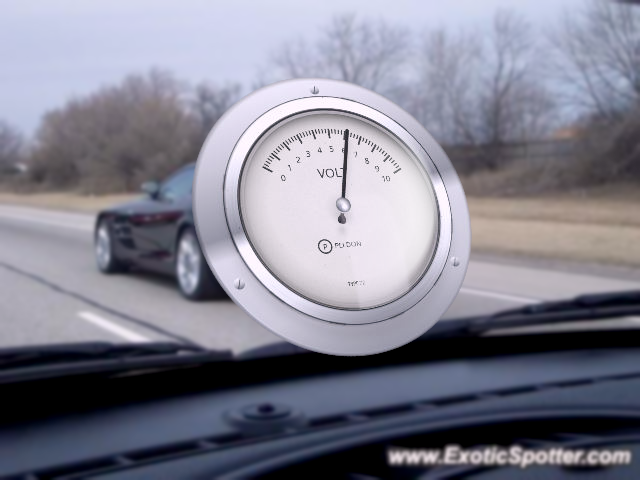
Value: 6,V
